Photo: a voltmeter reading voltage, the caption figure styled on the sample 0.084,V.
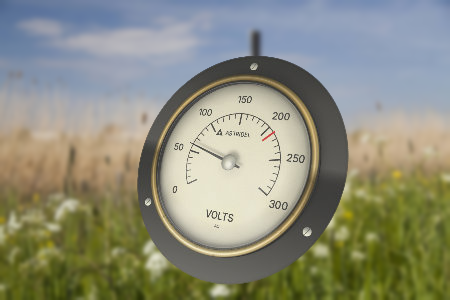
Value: 60,V
